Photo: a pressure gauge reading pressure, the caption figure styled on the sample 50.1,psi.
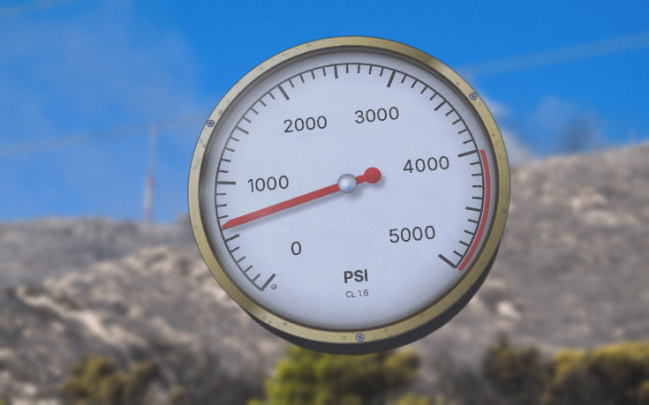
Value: 600,psi
